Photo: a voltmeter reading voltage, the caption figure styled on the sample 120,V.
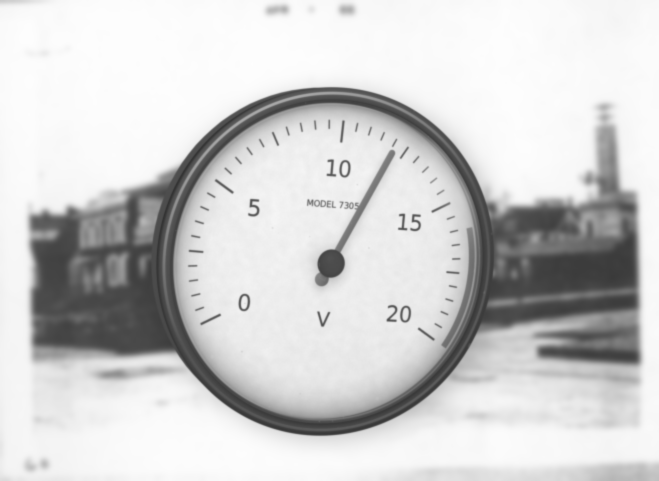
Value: 12,V
